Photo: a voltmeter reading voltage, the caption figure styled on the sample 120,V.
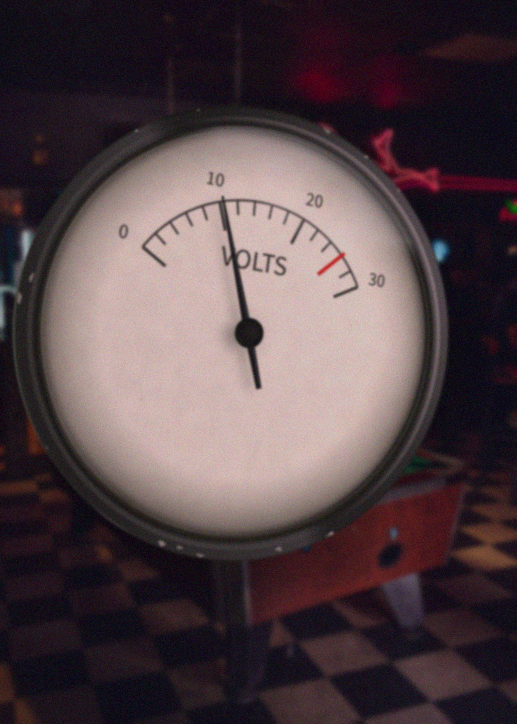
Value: 10,V
